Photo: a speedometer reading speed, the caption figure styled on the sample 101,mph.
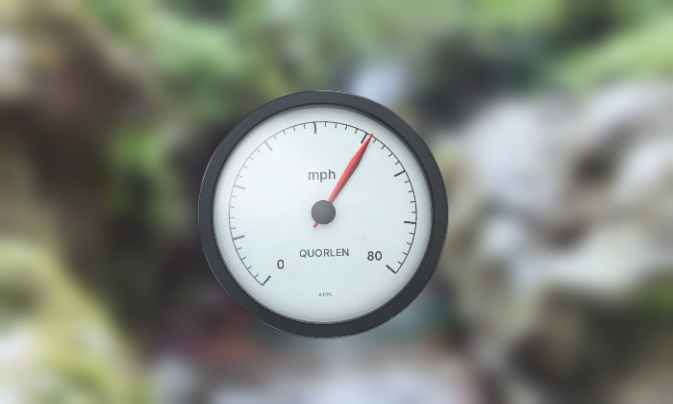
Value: 51,mph
